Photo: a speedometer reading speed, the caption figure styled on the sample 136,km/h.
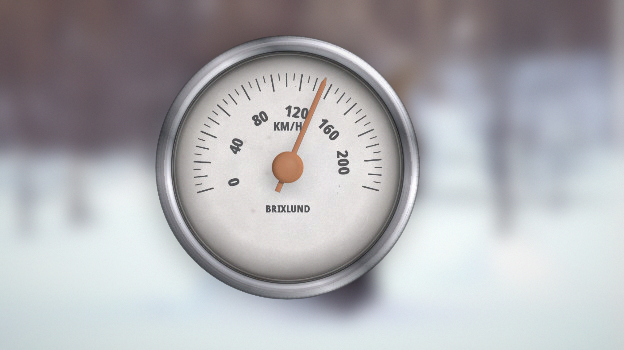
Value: 135,km/h
